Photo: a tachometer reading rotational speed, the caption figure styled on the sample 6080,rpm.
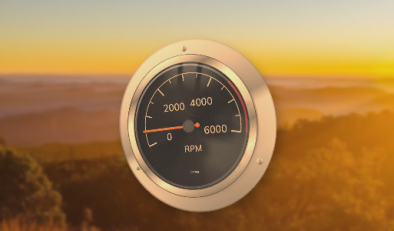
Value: 500,rpm
